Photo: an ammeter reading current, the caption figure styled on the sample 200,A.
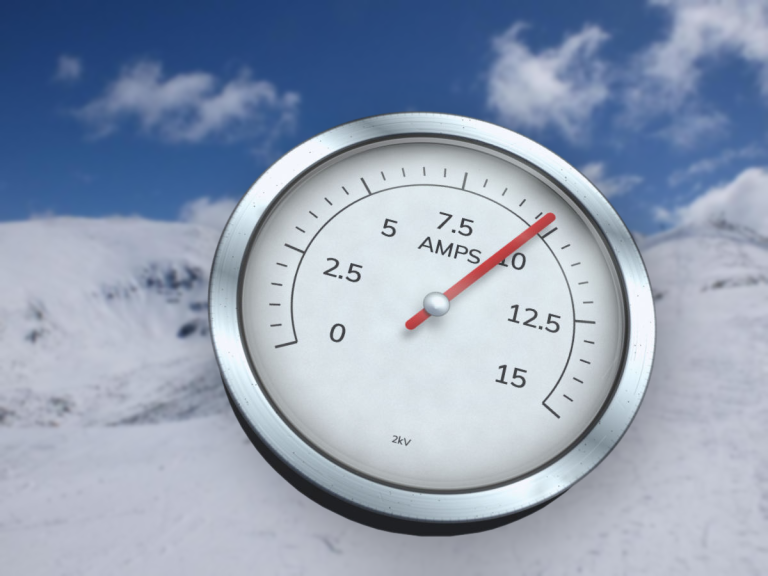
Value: 9.75,A
